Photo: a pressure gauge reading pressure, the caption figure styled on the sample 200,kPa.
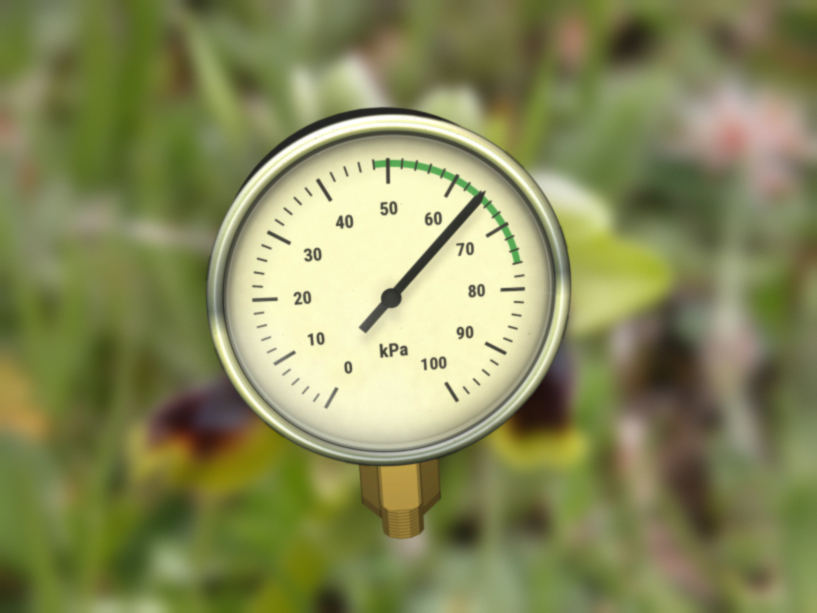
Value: 64,kPa
